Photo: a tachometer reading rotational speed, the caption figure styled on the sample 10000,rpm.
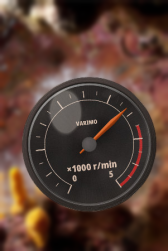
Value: 3375,rpm
